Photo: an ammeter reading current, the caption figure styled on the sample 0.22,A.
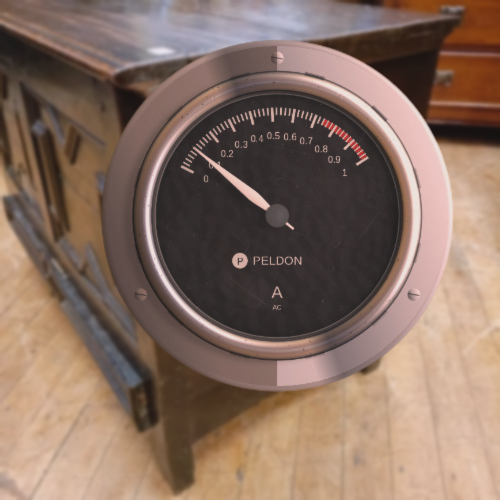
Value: 0.1,A
